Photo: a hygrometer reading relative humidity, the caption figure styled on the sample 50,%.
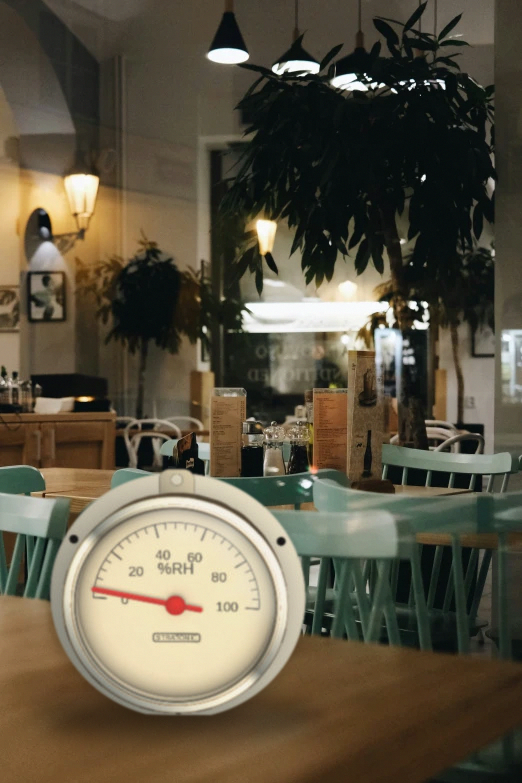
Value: 4,%
